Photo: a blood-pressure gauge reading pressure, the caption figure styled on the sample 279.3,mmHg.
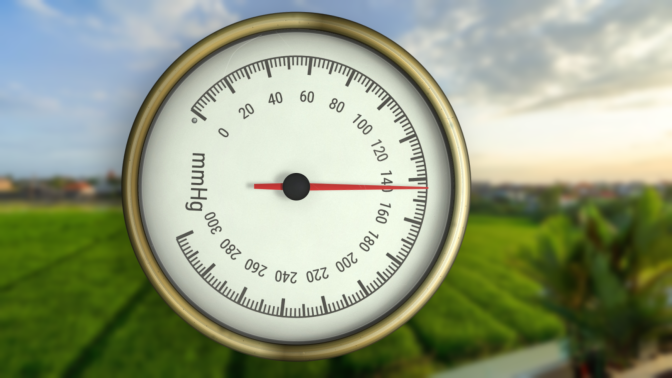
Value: 144,mmHg
